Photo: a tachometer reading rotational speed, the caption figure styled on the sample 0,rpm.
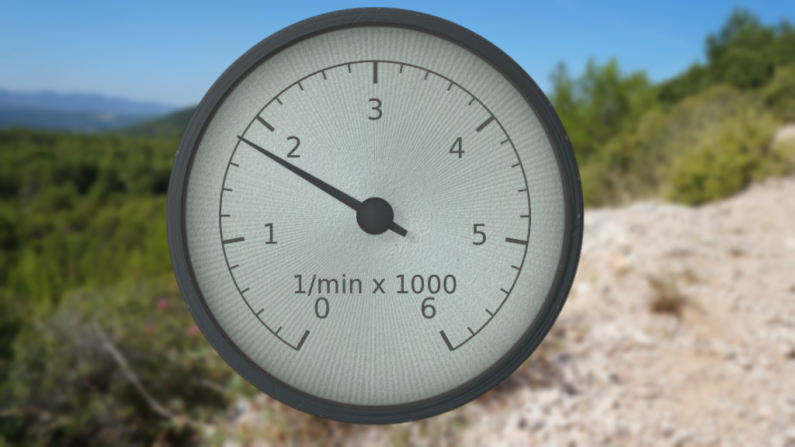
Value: 1800,rpm
